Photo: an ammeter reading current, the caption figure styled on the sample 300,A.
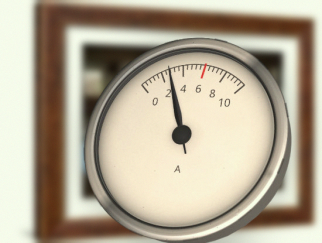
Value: 2.8,A
